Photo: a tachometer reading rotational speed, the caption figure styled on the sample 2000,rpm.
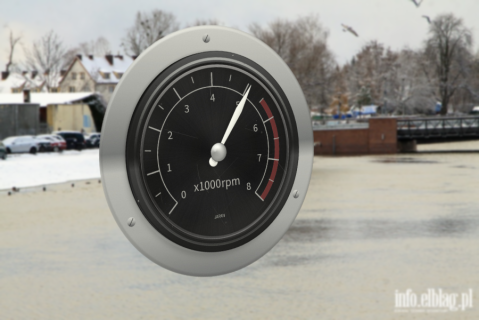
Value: 5000,rpm
